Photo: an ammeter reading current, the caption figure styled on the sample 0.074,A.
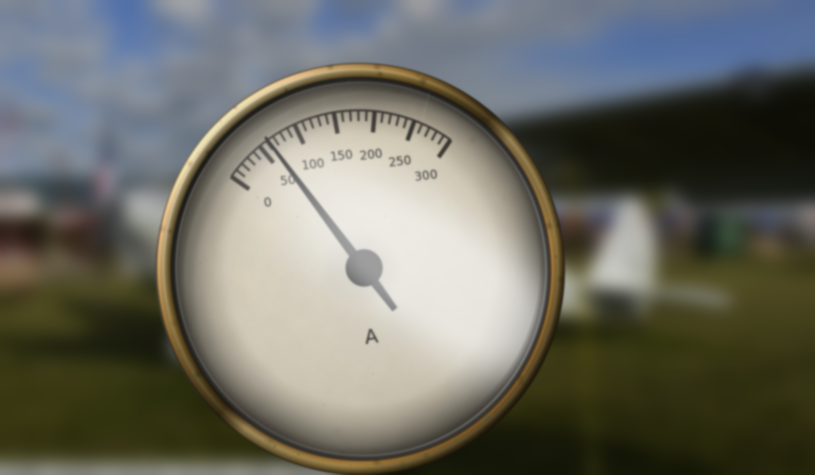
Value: 60,A
